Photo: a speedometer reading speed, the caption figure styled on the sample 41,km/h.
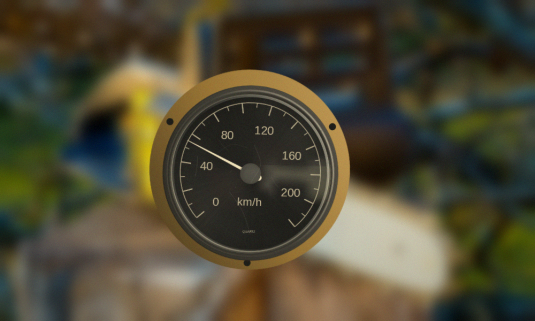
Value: 55,km/h
